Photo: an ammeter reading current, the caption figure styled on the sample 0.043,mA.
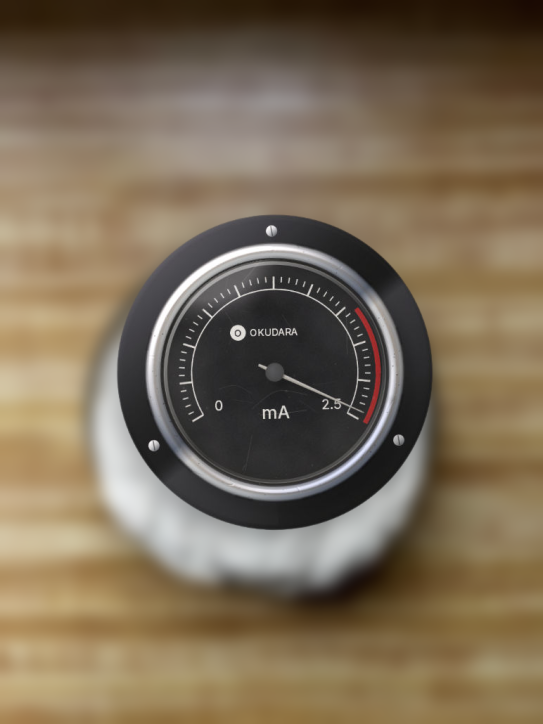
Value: 2.45,mA
